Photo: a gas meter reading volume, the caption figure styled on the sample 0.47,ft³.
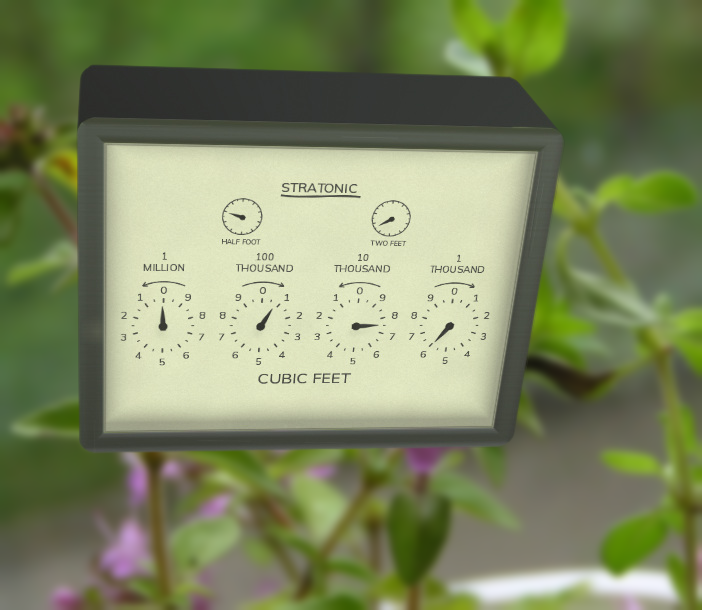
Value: 7600,ft³
